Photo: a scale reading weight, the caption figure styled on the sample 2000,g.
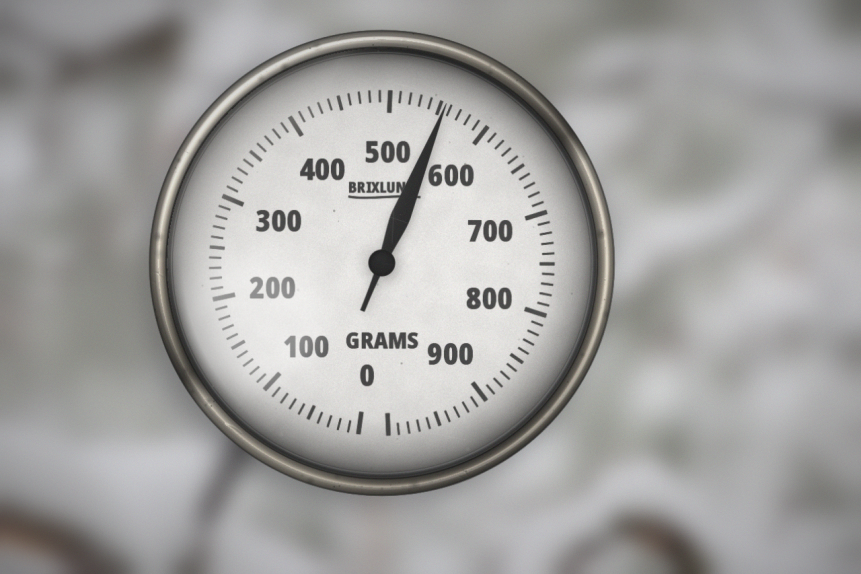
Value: 555,g
